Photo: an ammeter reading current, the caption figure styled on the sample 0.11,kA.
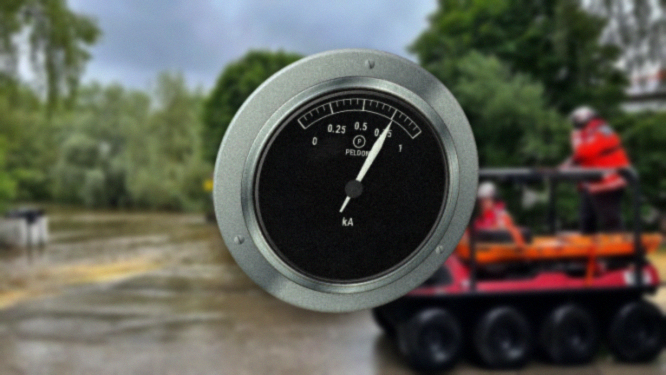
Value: 0.75,kA
